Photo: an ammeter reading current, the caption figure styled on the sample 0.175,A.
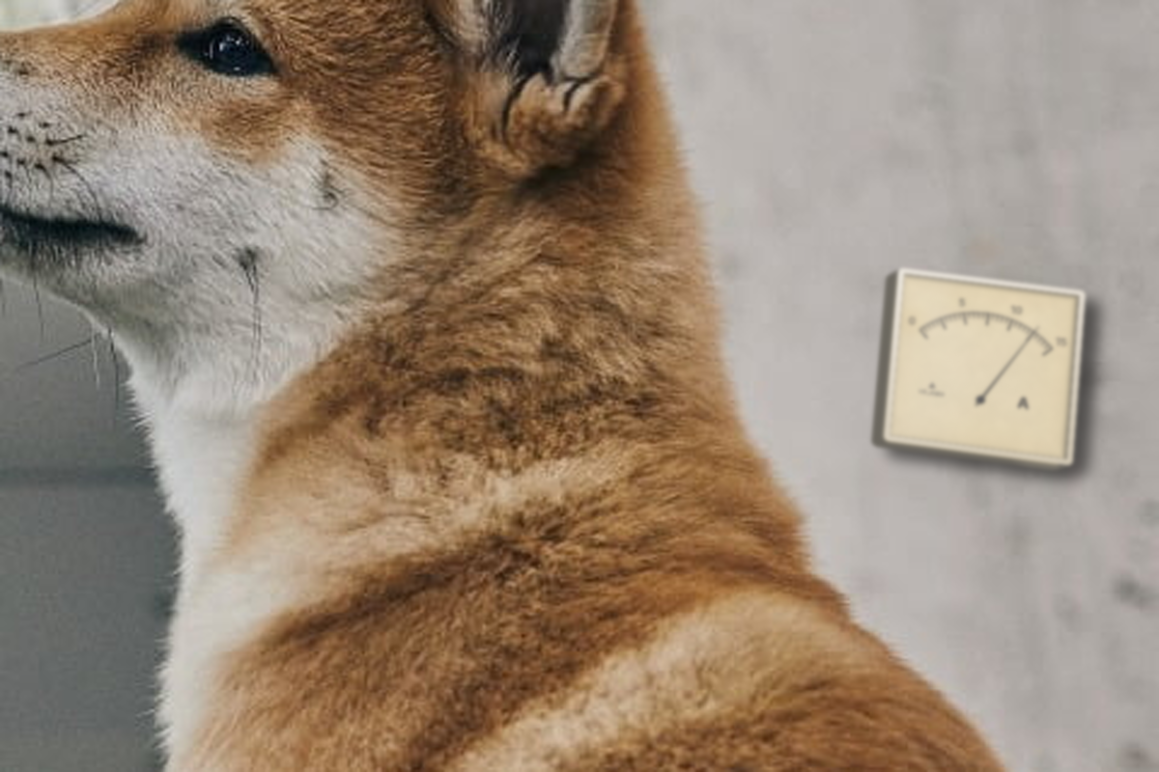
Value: 12.5,A
